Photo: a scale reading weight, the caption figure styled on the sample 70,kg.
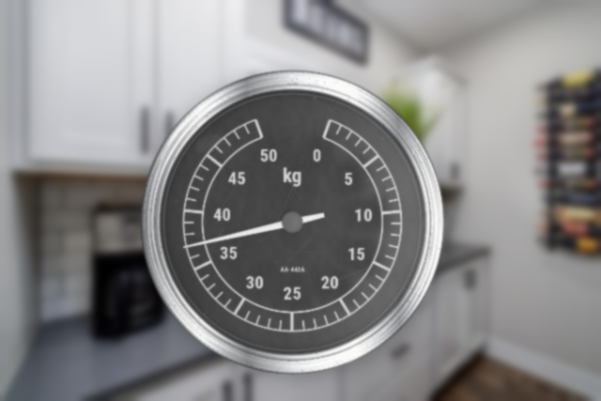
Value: 37,kg
